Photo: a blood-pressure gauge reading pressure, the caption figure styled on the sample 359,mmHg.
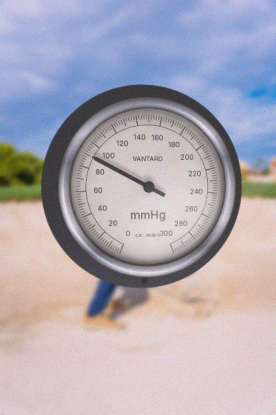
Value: 90,mmHg
